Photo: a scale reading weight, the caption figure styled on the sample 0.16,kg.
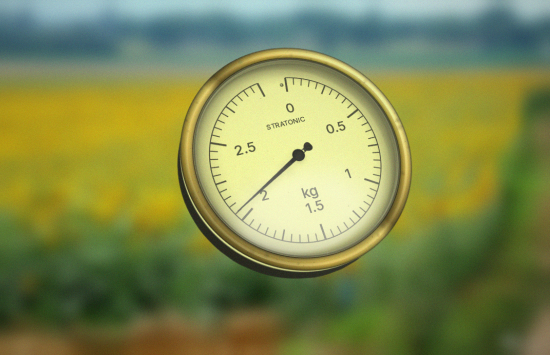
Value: 2.05,kg
